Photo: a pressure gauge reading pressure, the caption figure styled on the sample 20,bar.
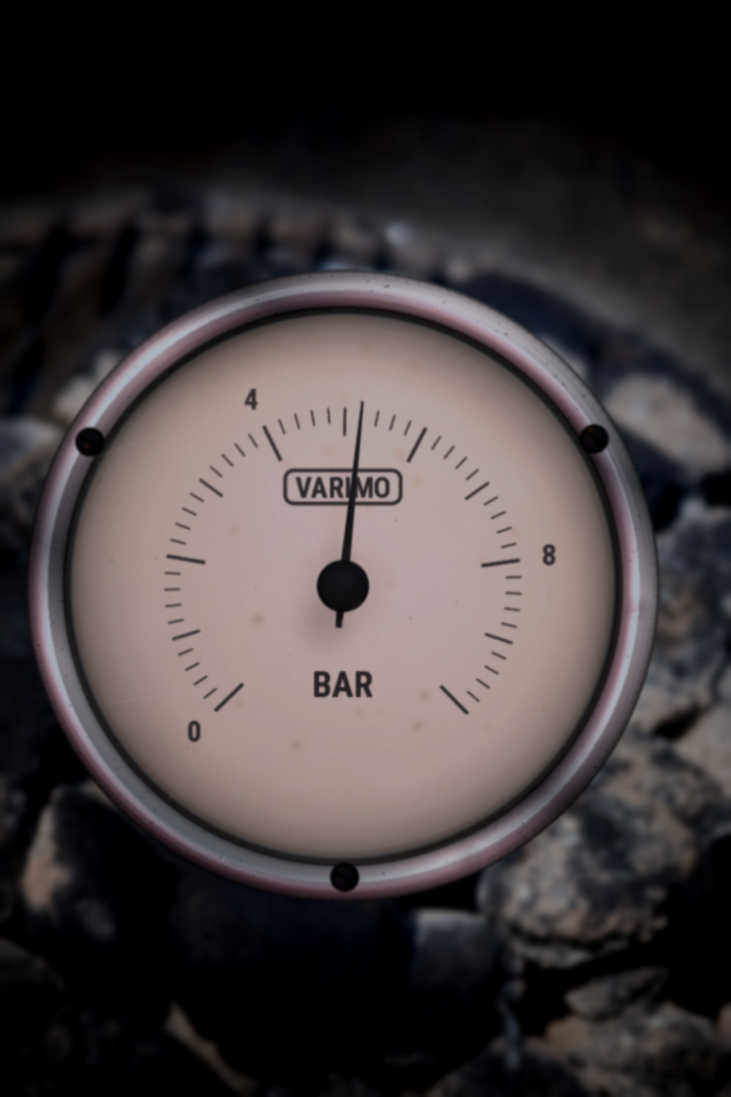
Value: 5.2,bar
